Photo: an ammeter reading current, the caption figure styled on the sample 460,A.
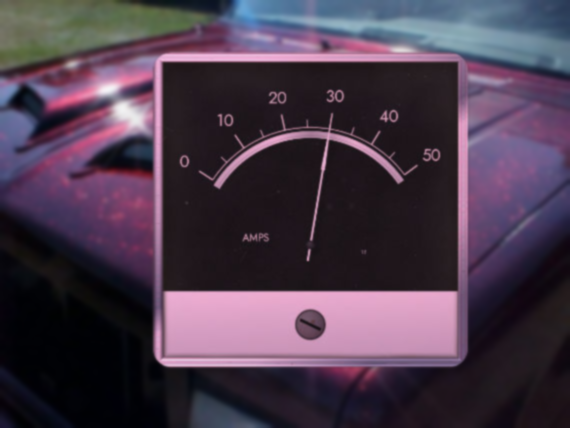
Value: 30,A
